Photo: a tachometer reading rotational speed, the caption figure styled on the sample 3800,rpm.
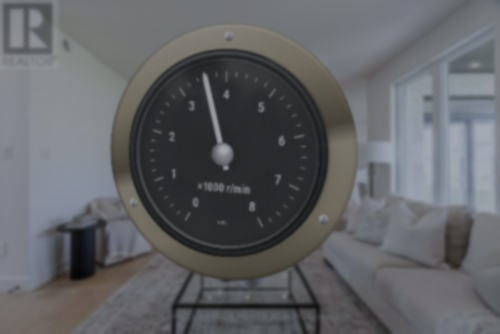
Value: 3600,rpm
